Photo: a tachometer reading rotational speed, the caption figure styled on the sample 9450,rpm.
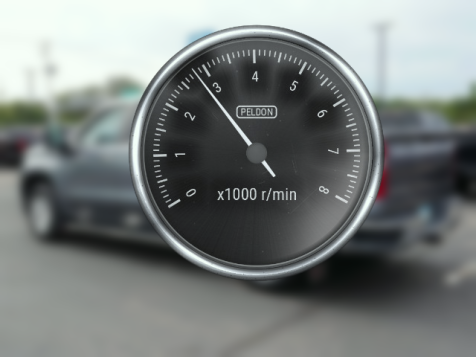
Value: 2800,rpm
